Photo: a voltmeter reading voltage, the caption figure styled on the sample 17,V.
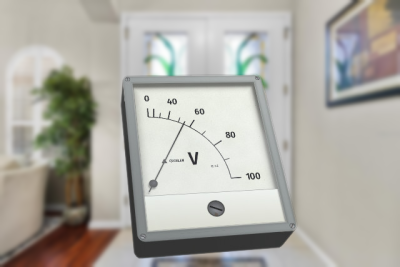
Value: 55,V
